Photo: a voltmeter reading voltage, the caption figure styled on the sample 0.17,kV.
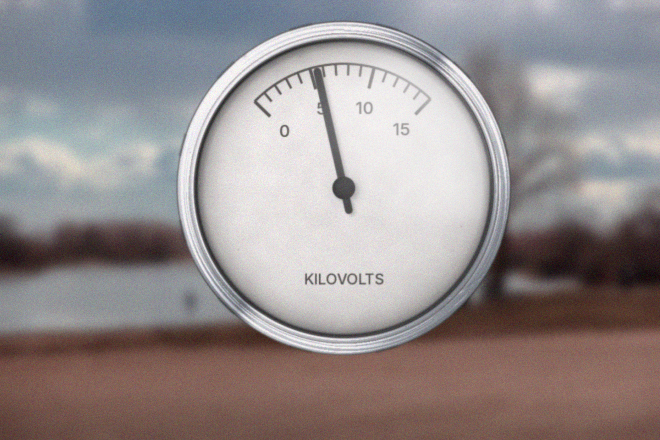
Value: 5.5,kV
